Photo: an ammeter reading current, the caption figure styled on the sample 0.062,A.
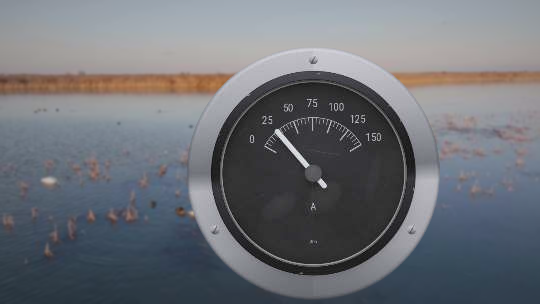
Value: 25,A
